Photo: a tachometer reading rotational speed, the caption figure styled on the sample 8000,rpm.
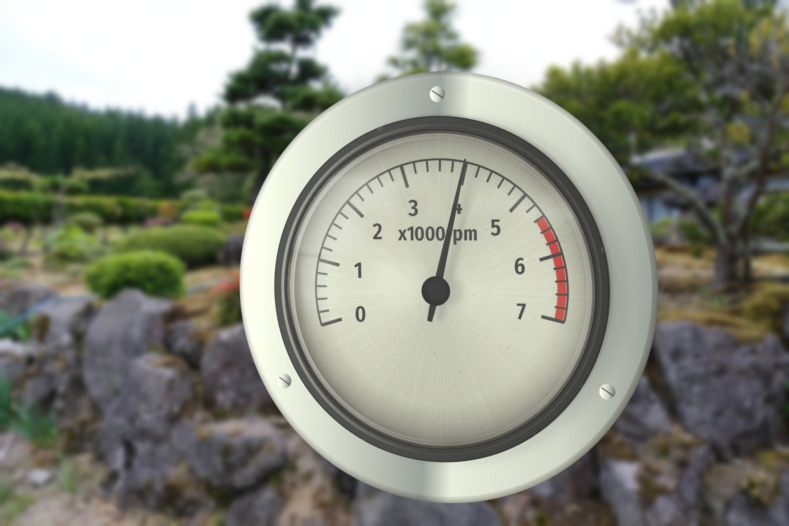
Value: 4000,rpm
